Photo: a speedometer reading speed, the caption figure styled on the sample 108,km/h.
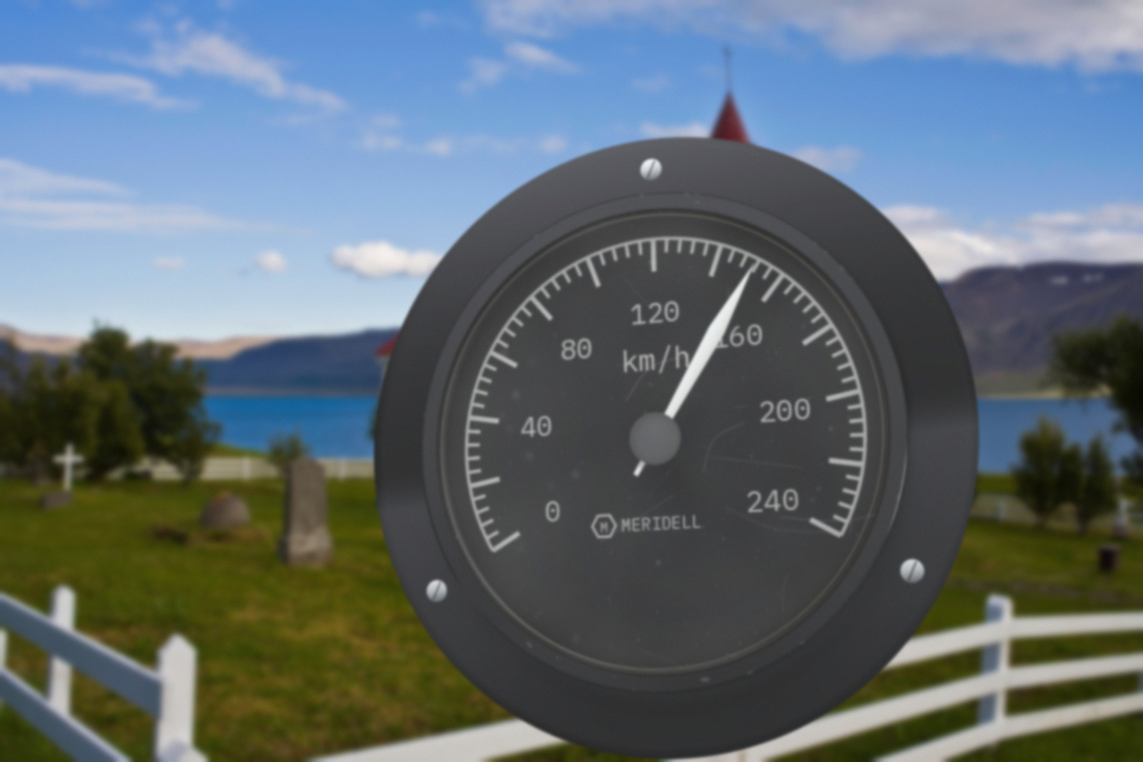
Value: 152,km/h
